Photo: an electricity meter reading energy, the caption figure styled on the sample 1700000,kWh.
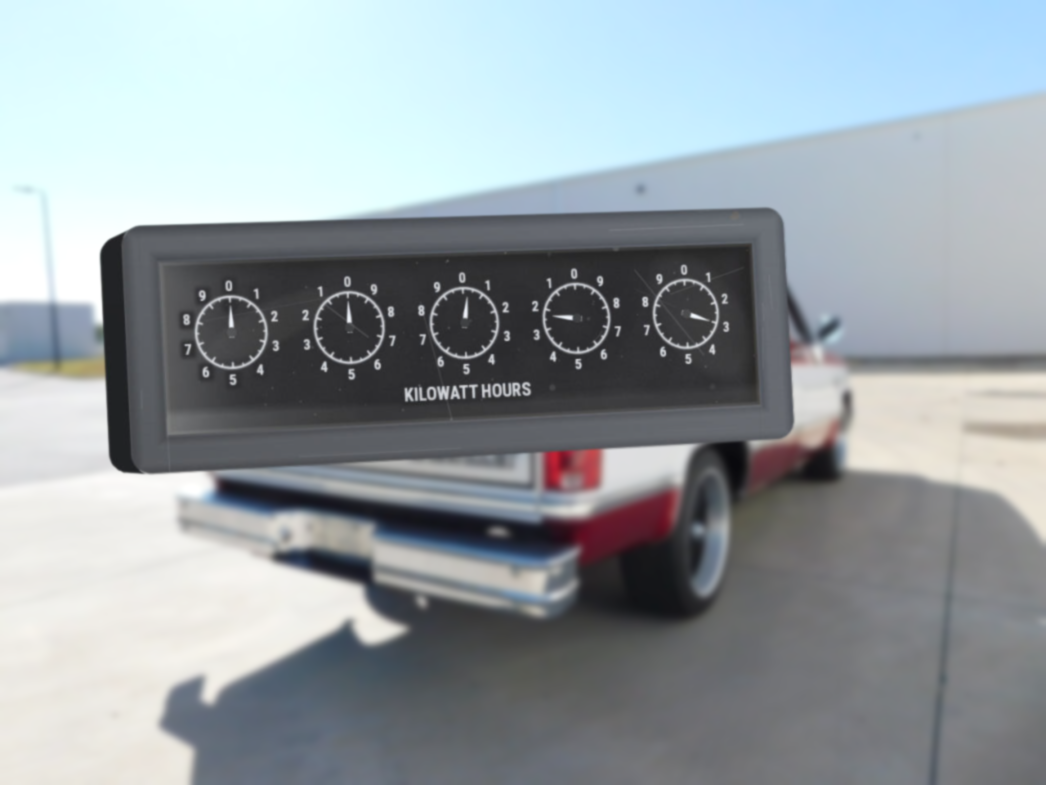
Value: 23,kWh
